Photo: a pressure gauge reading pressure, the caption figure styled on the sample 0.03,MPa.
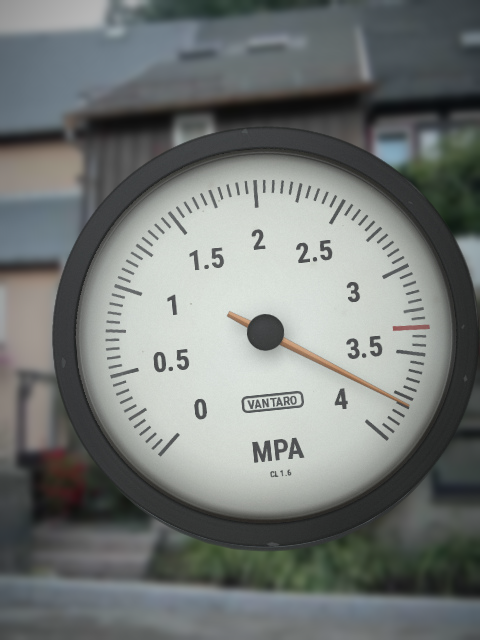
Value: 3.8,MPa
